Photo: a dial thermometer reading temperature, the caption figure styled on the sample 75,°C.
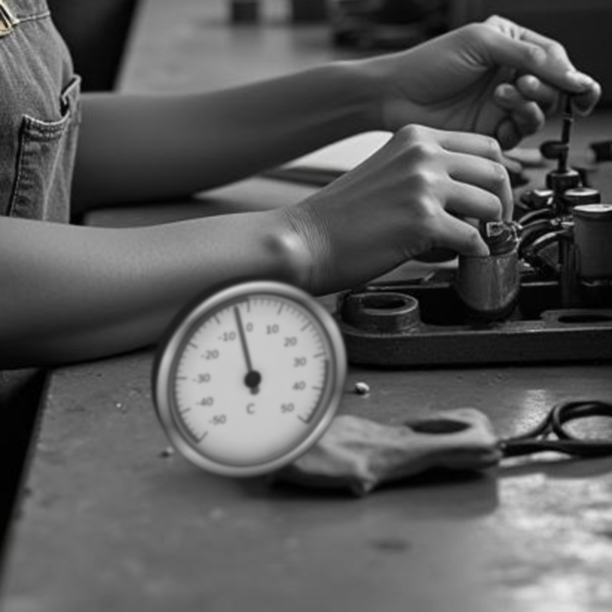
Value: -4,°C
